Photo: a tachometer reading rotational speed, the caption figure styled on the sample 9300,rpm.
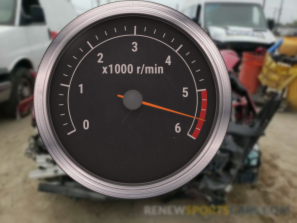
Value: 5600,rpm
